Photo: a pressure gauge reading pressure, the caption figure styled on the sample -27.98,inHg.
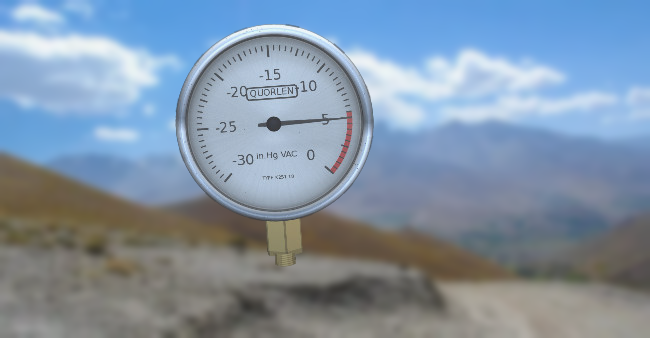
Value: -5,inHg
